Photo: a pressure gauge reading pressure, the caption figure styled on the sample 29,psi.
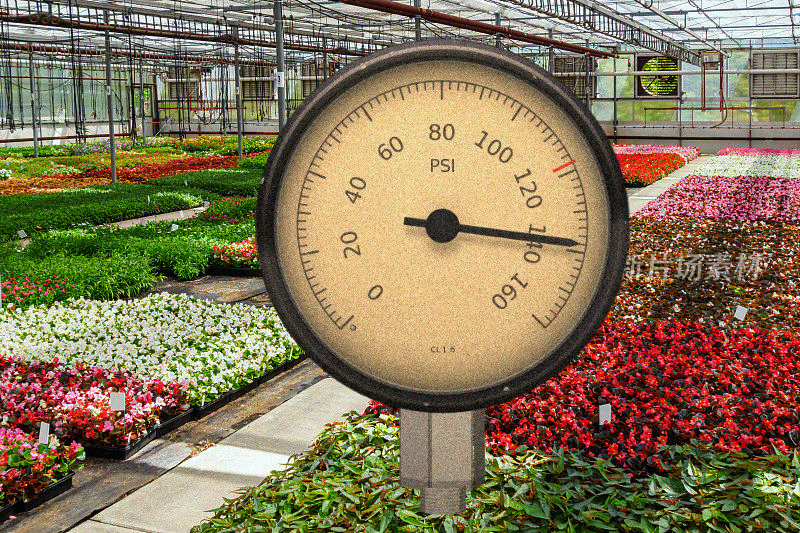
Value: 138,psi
